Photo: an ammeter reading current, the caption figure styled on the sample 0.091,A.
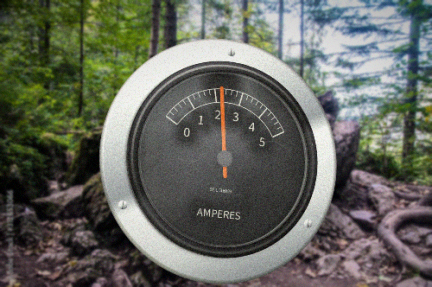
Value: 2.2,A
